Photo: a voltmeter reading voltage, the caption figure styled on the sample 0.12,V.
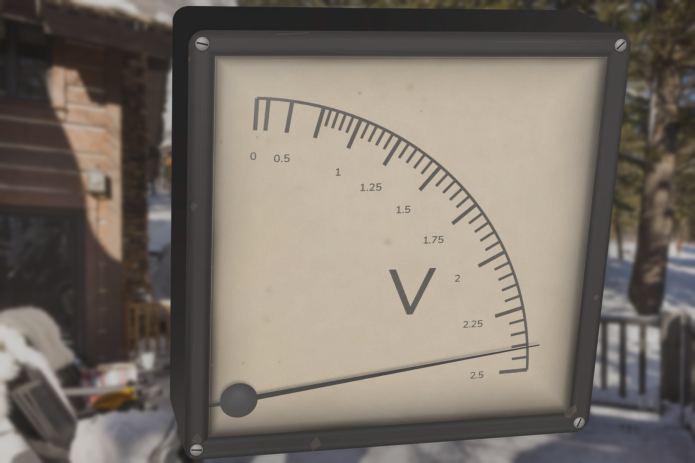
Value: 2.4,V
